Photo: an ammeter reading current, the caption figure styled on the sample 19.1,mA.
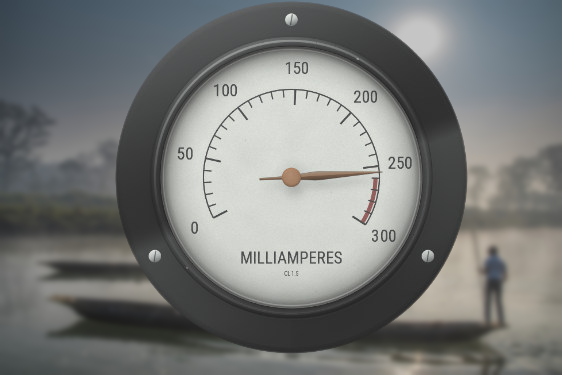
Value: 255,mA
